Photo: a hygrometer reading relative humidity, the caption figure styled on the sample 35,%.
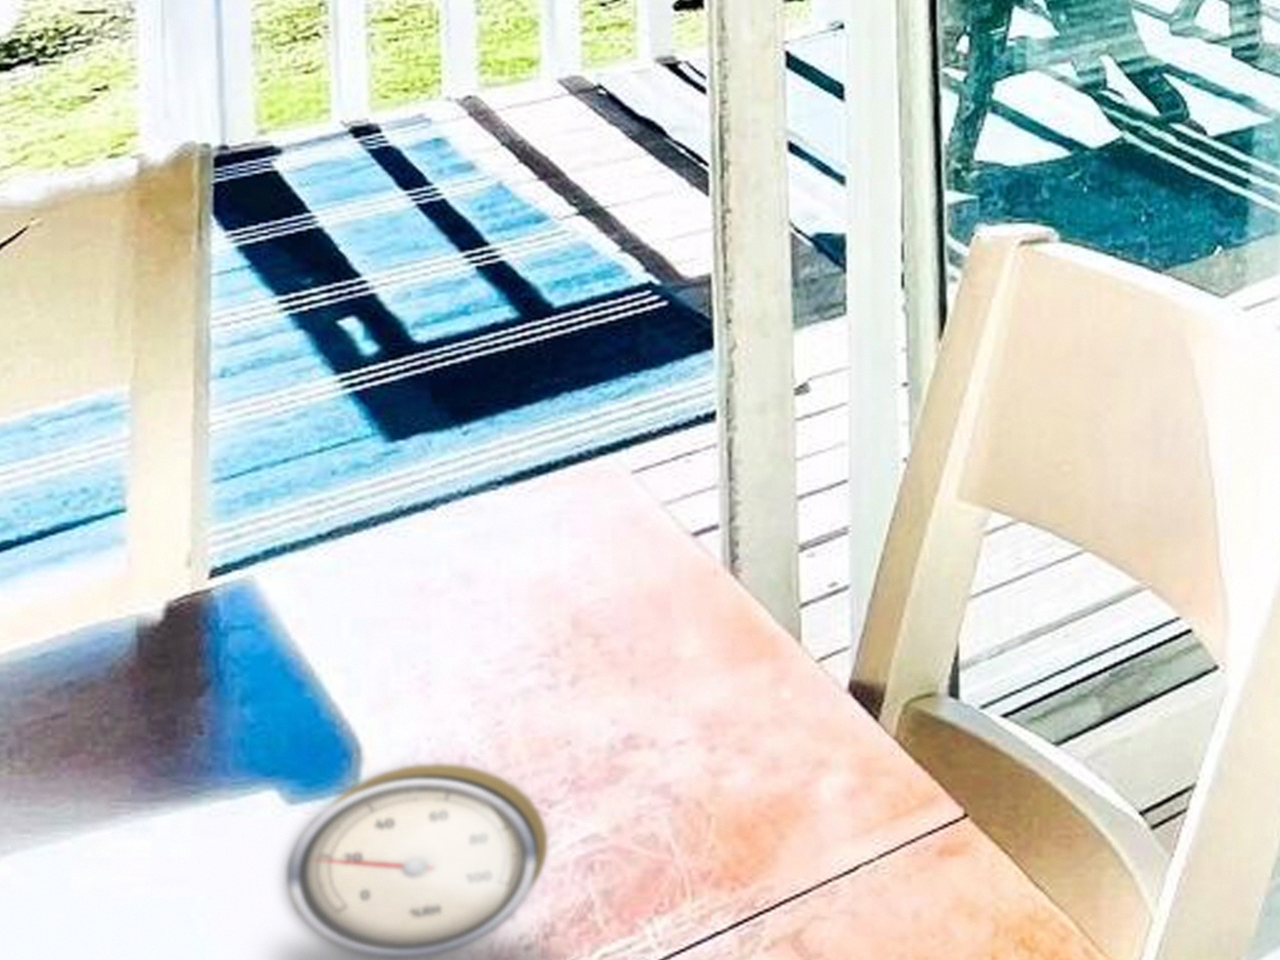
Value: 20,%
